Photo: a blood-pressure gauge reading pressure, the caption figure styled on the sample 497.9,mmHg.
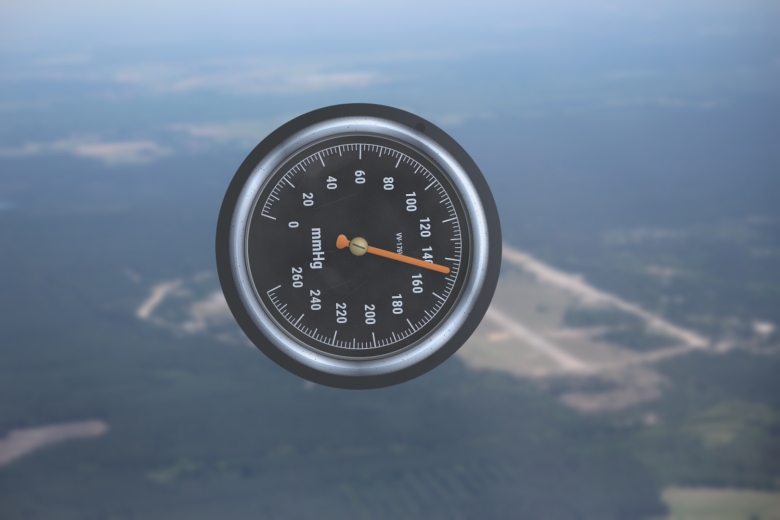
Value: 146,mmHg
